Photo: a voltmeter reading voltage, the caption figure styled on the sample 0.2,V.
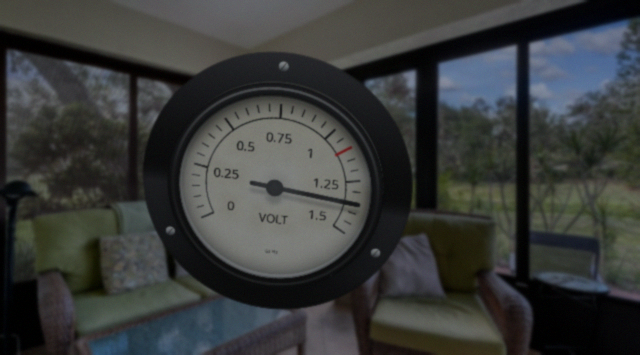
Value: 1.35,V
